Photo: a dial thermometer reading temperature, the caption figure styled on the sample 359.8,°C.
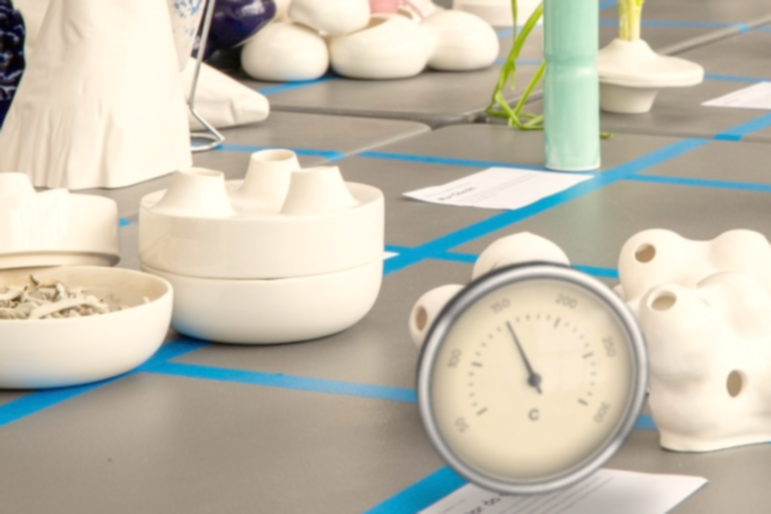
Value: 150,°C
